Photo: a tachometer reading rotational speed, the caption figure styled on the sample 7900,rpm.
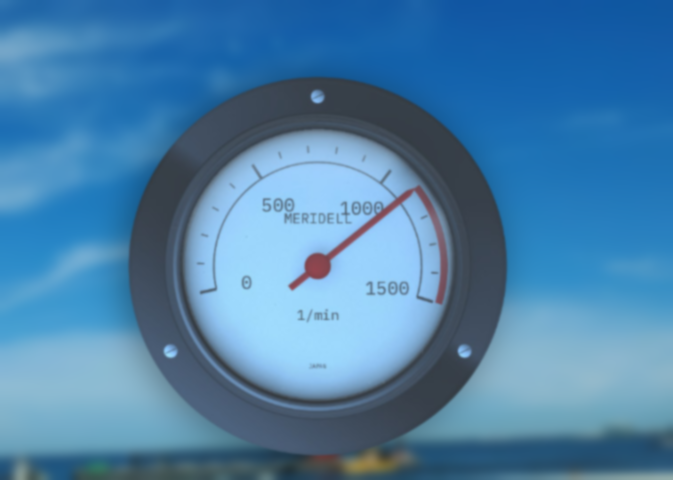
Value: 1100,rpm
